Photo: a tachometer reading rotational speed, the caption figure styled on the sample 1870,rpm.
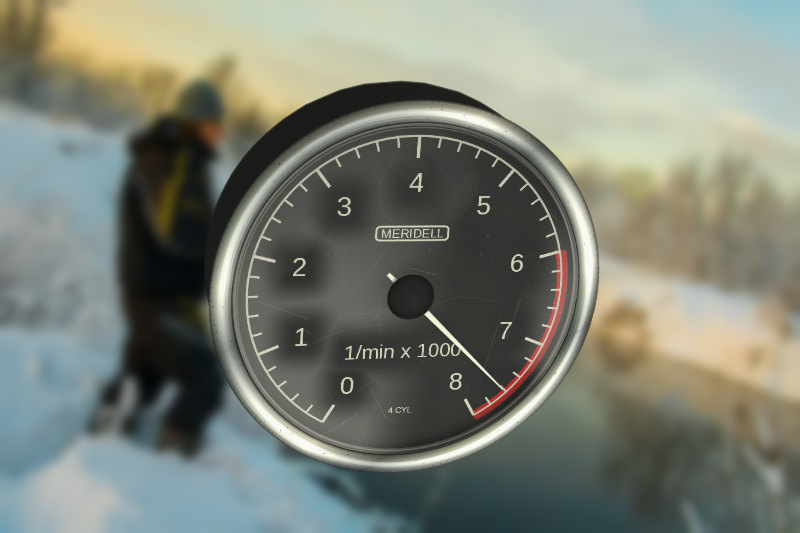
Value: 7600,rpm
